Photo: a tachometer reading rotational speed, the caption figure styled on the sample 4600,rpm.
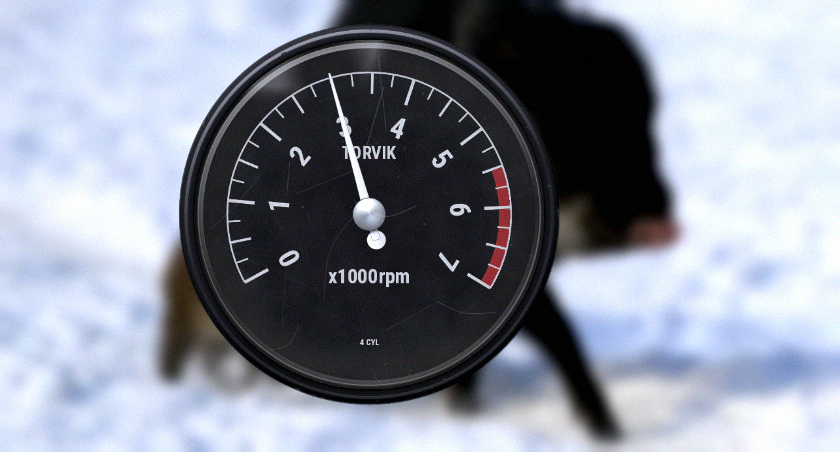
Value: 3000,rpm
